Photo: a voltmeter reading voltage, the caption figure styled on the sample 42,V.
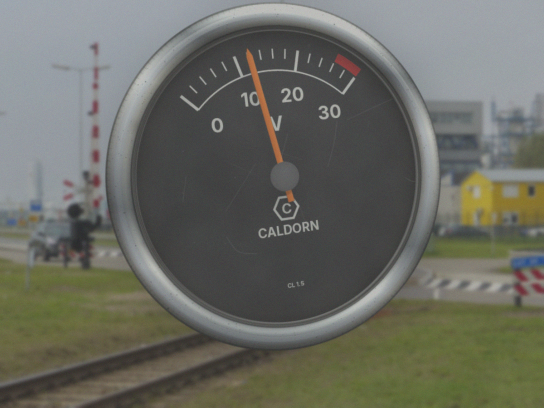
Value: 12,V
